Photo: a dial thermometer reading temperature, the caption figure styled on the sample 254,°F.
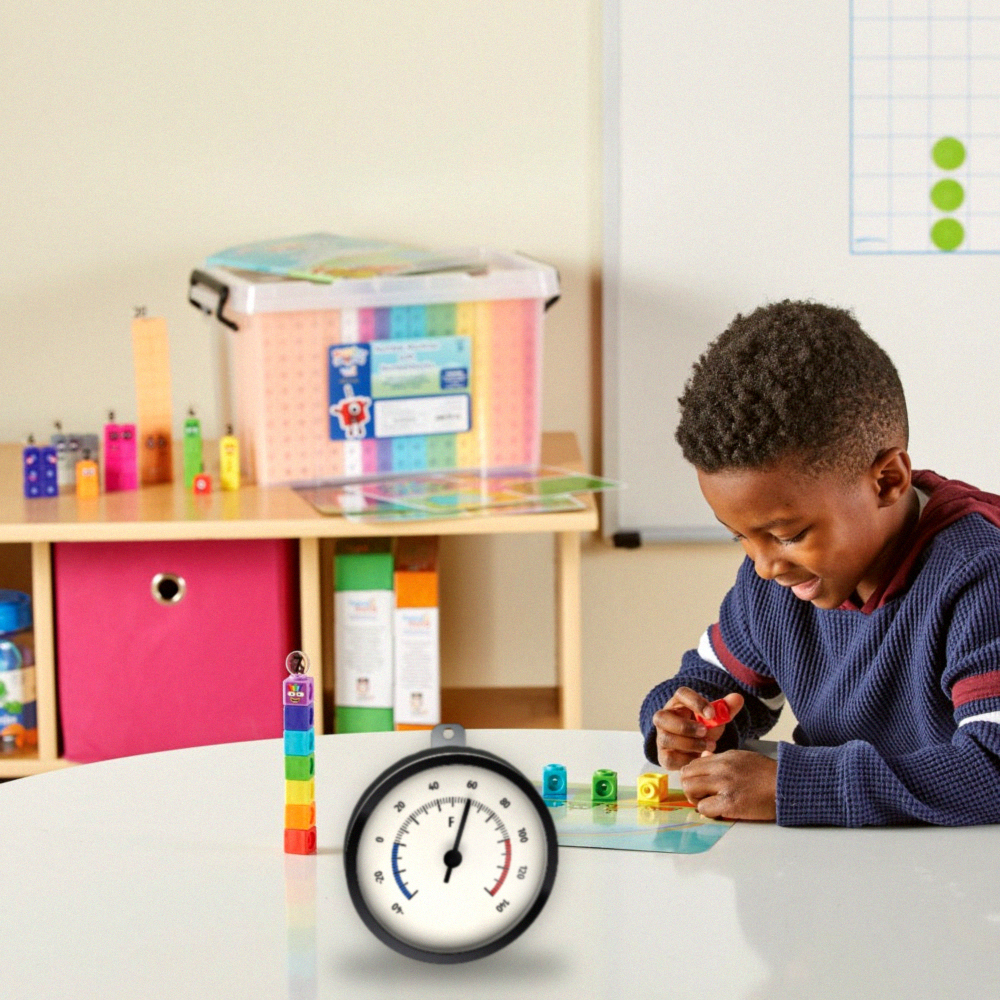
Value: 60,°F
